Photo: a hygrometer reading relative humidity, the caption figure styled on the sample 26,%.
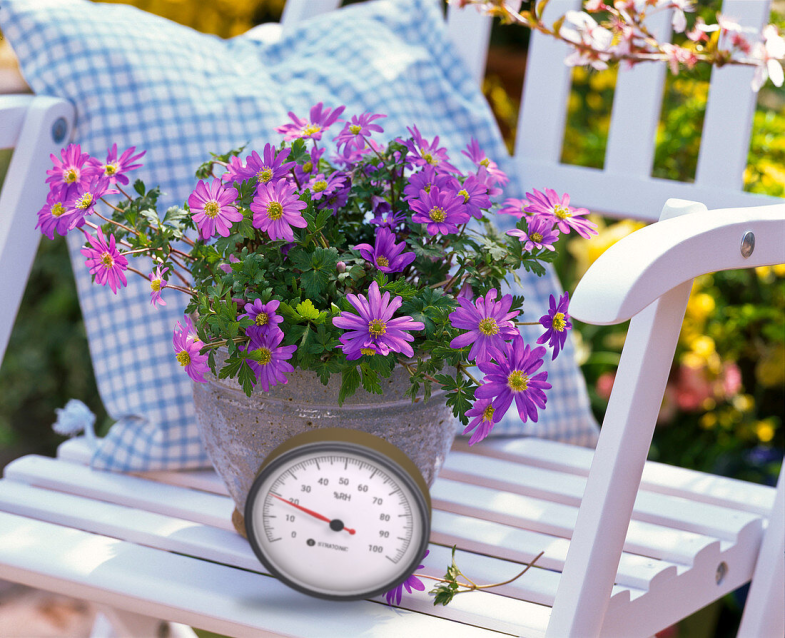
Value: 20,%
